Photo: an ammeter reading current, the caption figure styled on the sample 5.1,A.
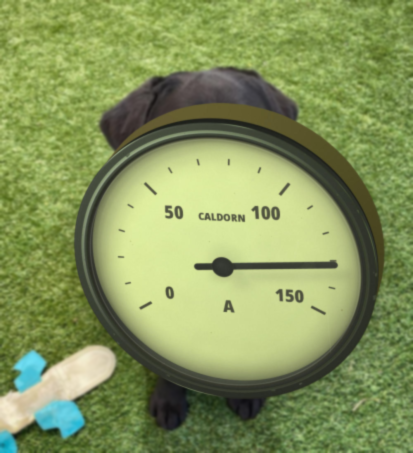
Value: 130,A
